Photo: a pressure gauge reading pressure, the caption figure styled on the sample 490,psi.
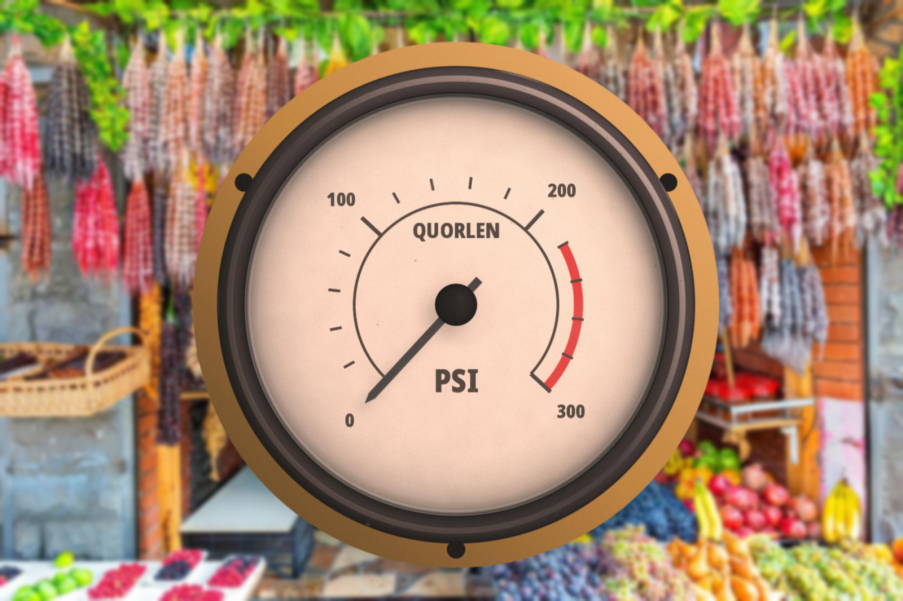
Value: 0,psi
